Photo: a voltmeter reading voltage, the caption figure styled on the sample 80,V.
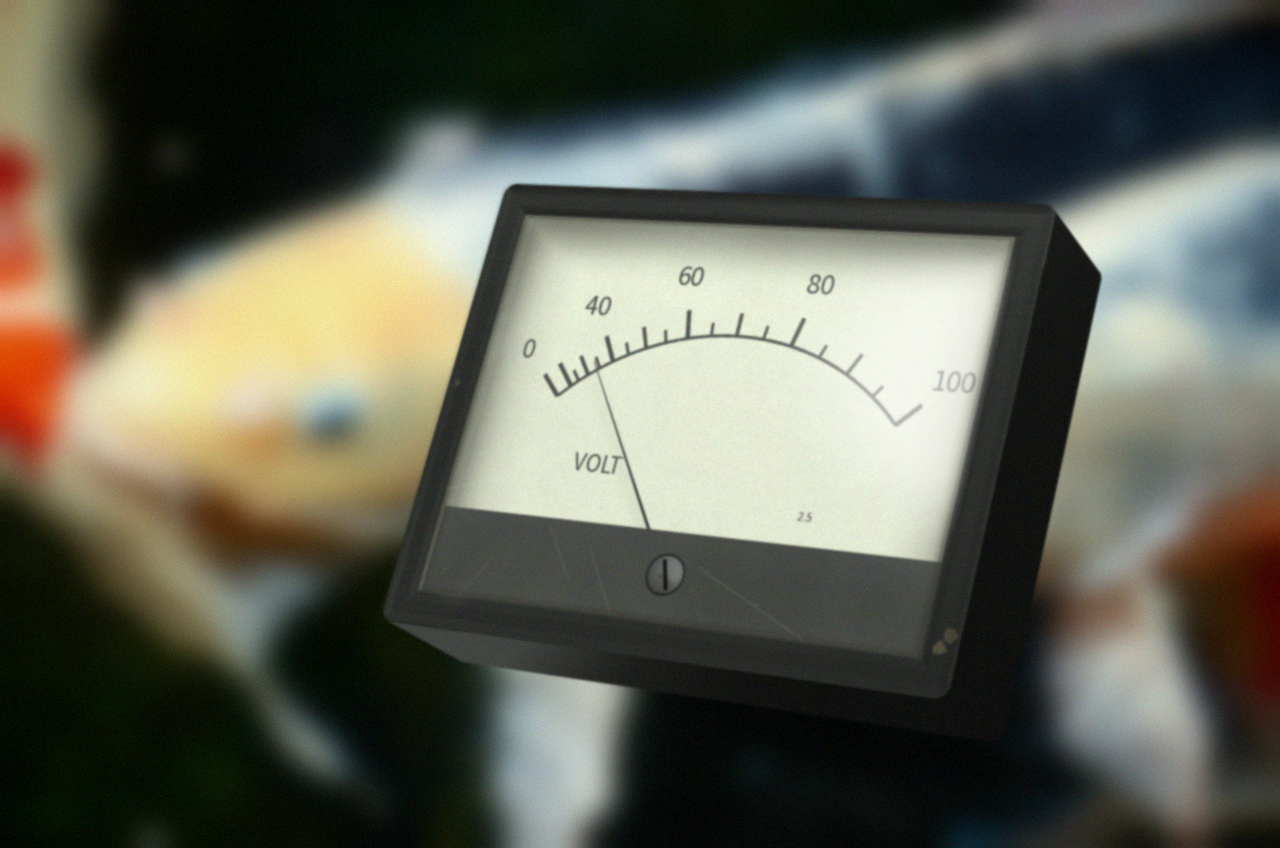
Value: 35,V
